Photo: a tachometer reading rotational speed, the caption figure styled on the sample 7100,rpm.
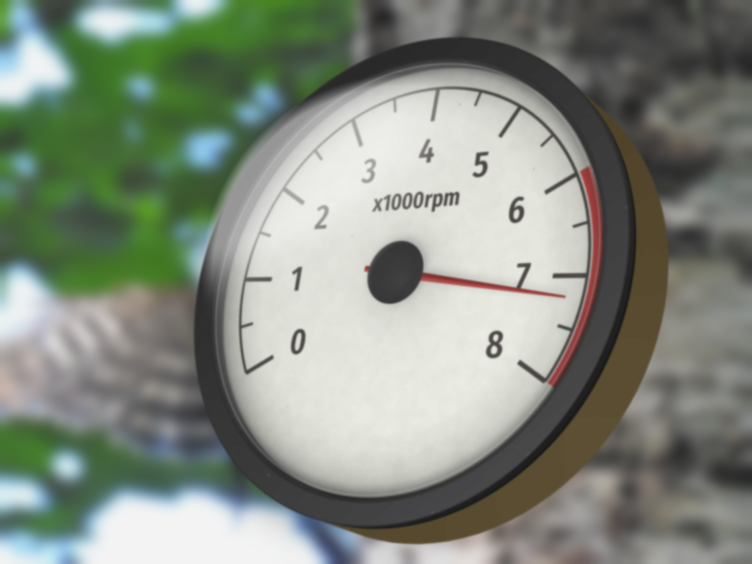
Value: 7250,rpm
